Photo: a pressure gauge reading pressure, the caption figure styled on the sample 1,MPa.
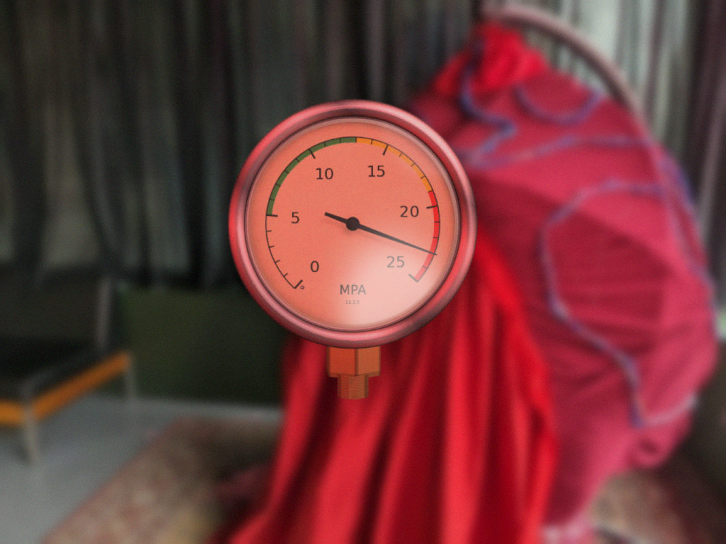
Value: 23,MPa
